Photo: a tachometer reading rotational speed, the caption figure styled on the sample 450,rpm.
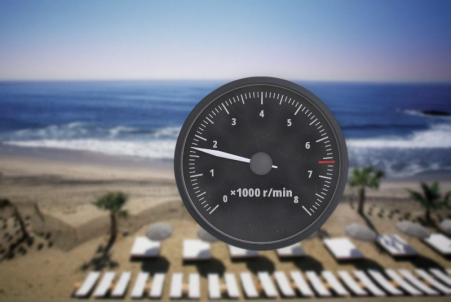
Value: 1700,rpm
